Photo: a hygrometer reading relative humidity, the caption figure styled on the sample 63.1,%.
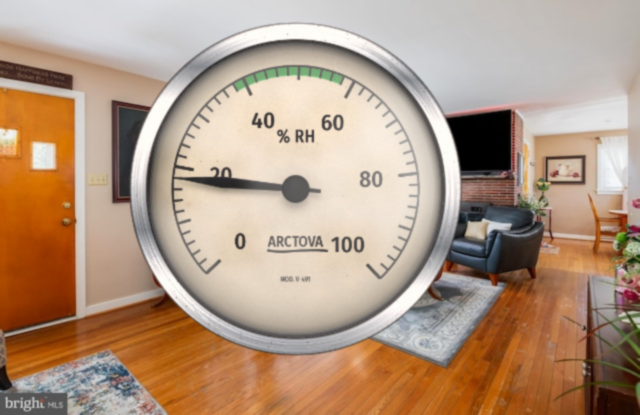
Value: 18,%
